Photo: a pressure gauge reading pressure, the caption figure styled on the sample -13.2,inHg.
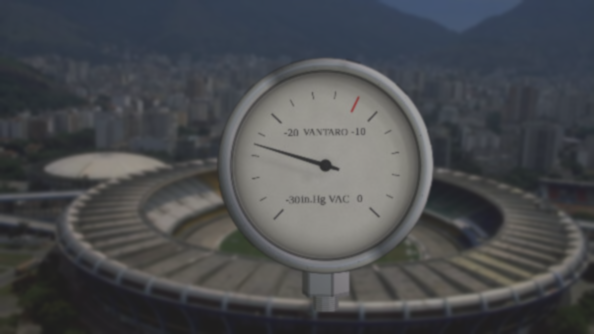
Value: -23,inHg
